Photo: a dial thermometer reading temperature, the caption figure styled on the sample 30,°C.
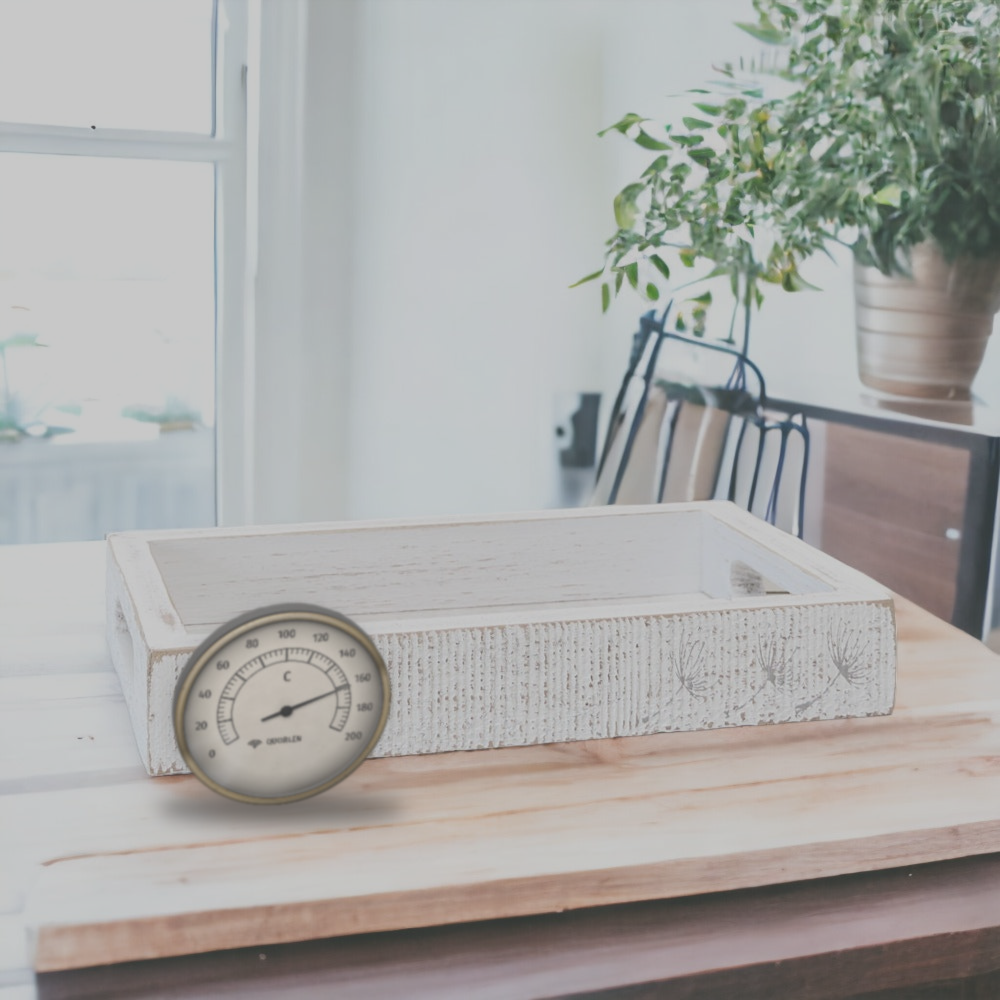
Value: 160,°C
